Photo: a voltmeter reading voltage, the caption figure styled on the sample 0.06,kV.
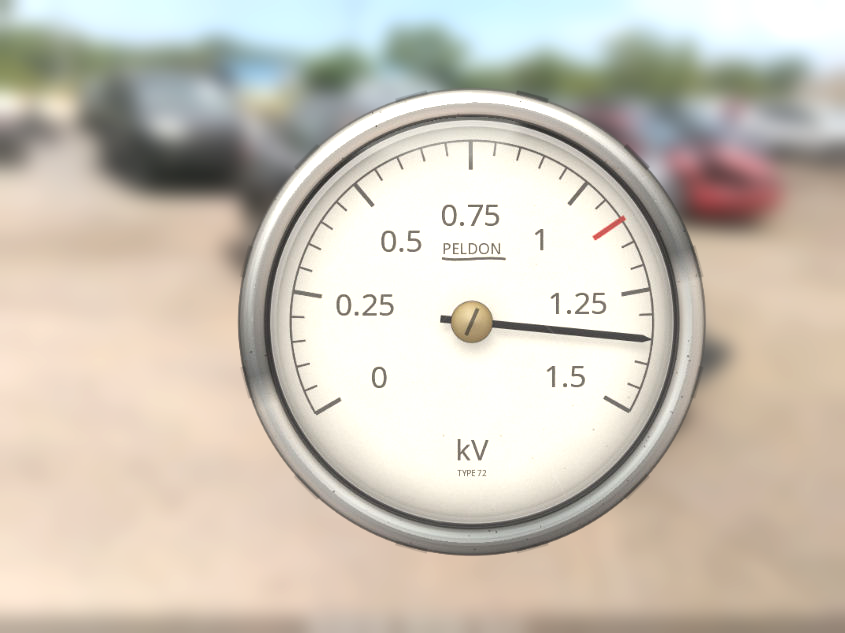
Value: 1.35,kV
